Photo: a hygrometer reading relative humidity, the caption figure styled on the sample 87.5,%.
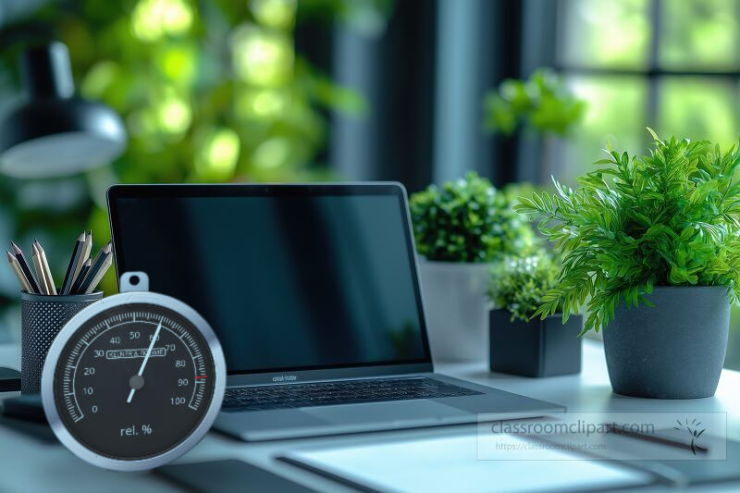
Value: 60,%
